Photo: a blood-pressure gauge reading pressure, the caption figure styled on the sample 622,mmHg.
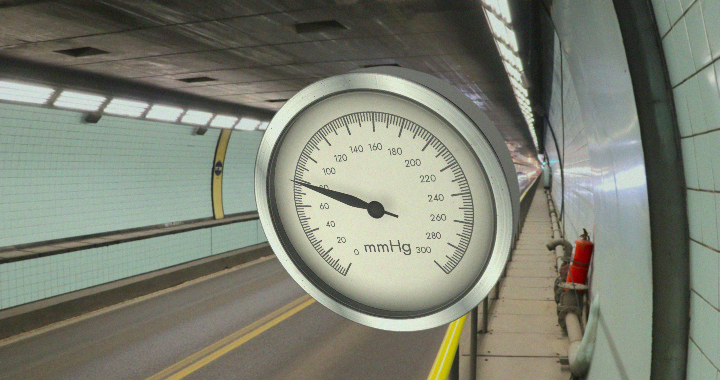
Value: 80,mmHg
